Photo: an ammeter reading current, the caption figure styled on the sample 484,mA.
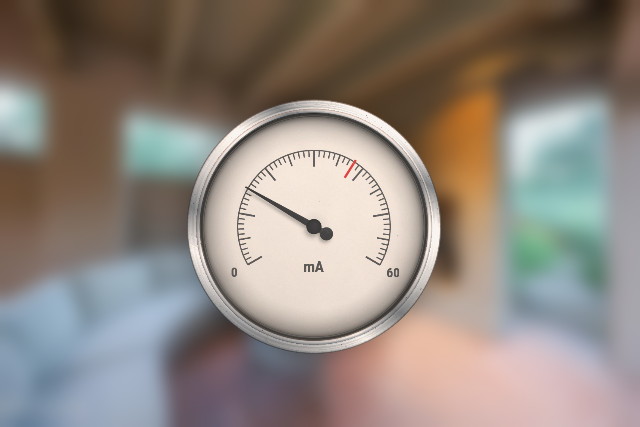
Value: 15,mA
